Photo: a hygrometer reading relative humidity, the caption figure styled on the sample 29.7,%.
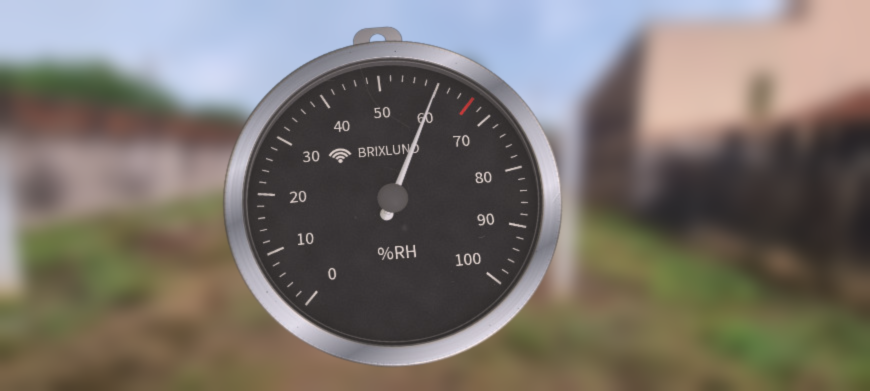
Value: 60,%
